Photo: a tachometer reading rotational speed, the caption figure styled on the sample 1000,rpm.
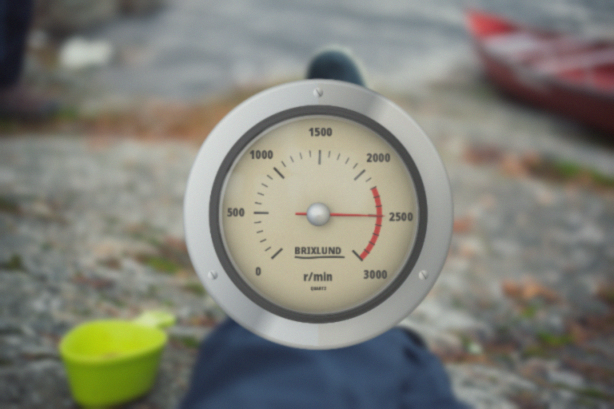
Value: 2500,rpm
